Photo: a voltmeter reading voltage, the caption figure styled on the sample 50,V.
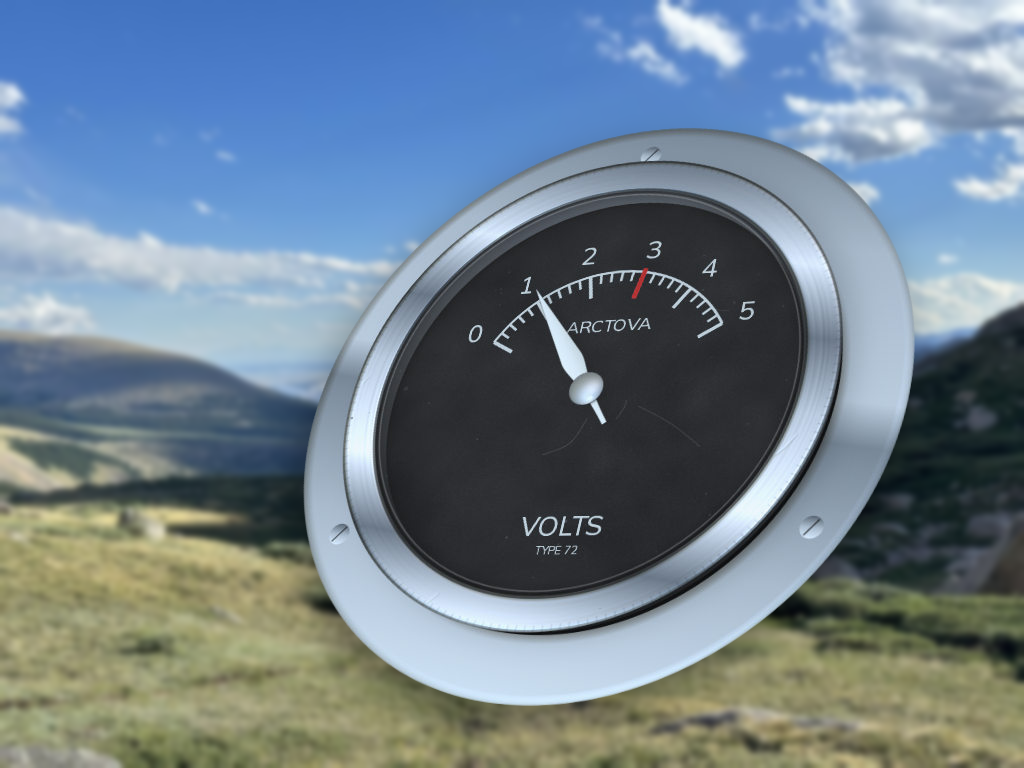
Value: 1.1,V
